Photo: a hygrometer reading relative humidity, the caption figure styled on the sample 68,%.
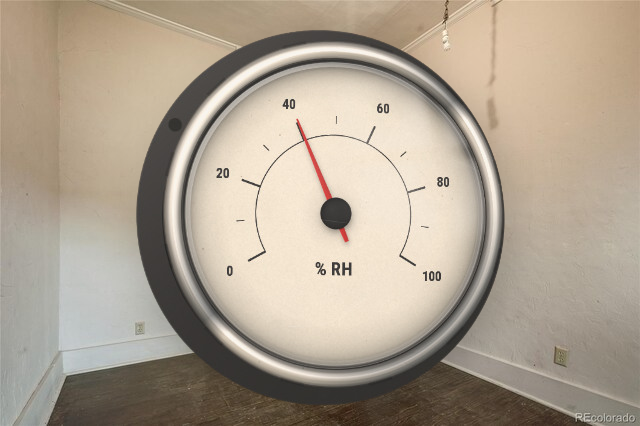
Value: 40,%
